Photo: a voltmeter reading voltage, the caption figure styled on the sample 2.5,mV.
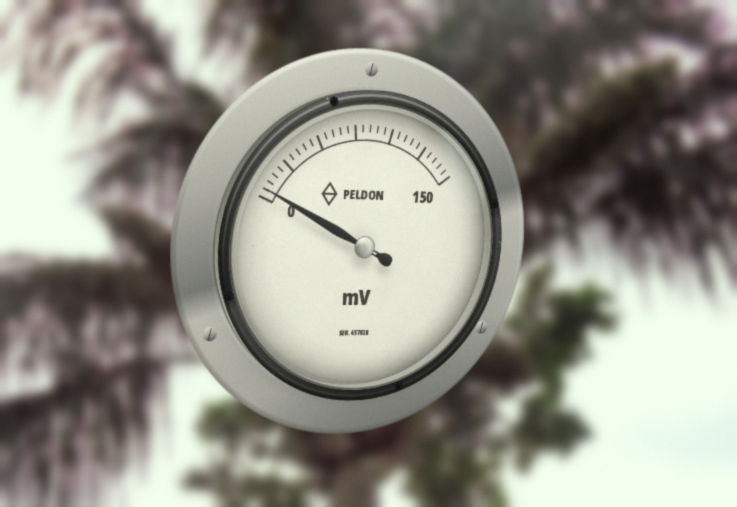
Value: 5,mV
